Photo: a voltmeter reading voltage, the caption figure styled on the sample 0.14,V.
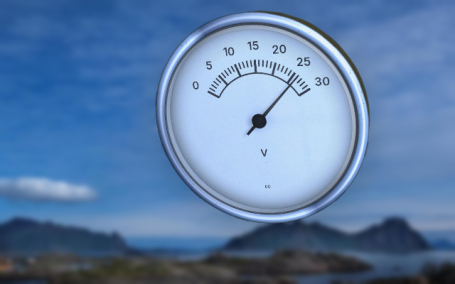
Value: 26,V
